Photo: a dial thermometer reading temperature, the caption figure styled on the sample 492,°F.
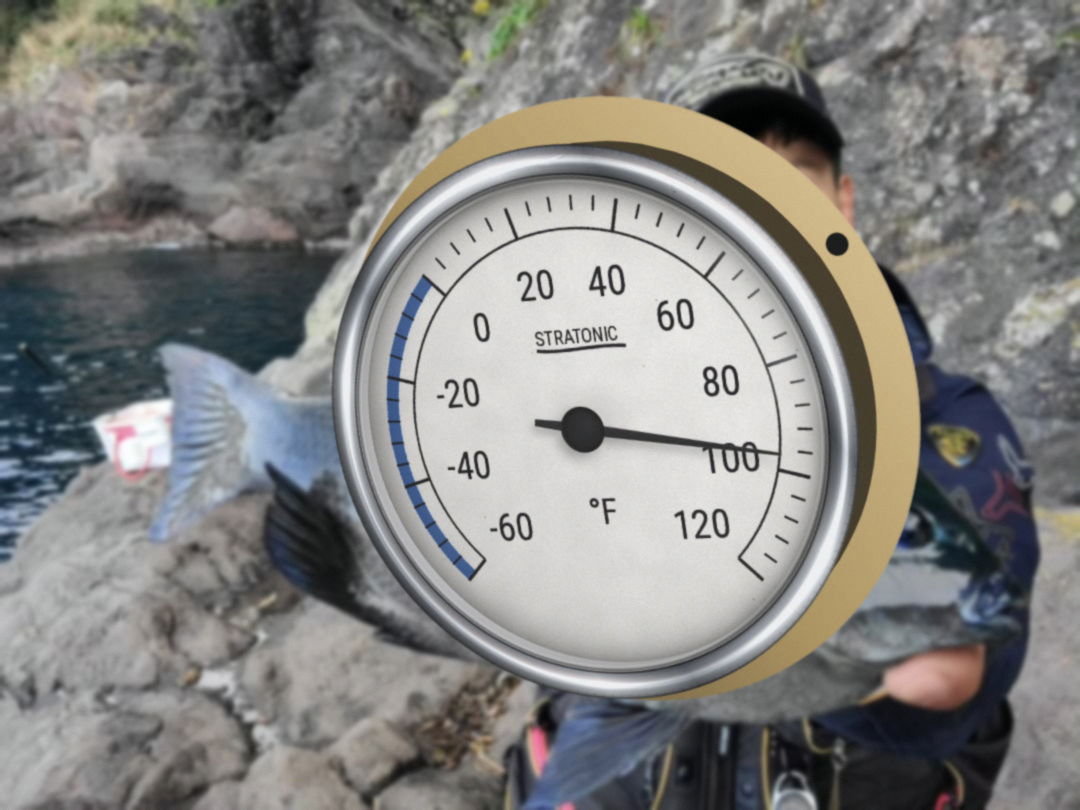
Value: 96,°F
